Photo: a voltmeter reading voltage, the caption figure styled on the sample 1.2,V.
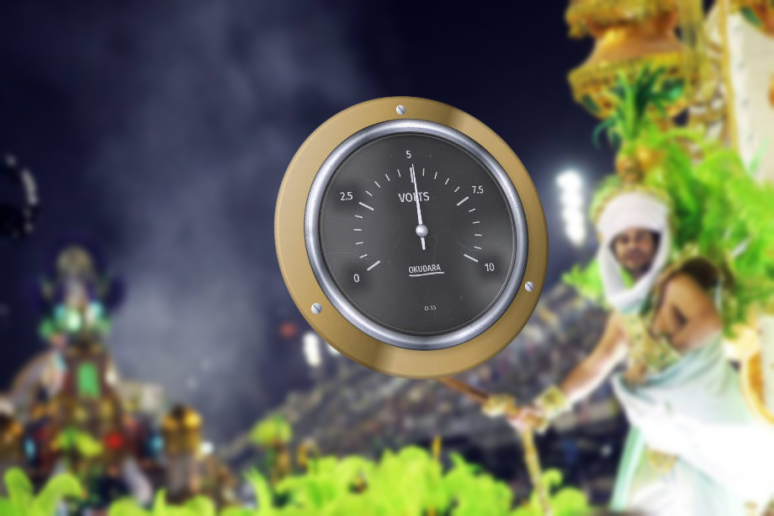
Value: 5,V
